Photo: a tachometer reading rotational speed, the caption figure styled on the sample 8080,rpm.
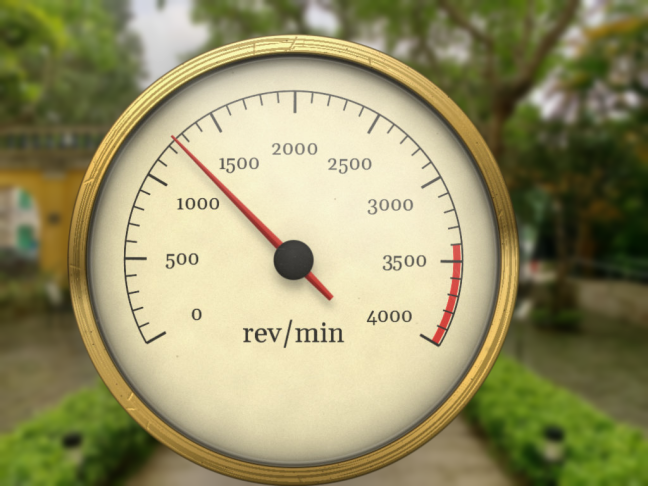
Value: 1250,rpm
